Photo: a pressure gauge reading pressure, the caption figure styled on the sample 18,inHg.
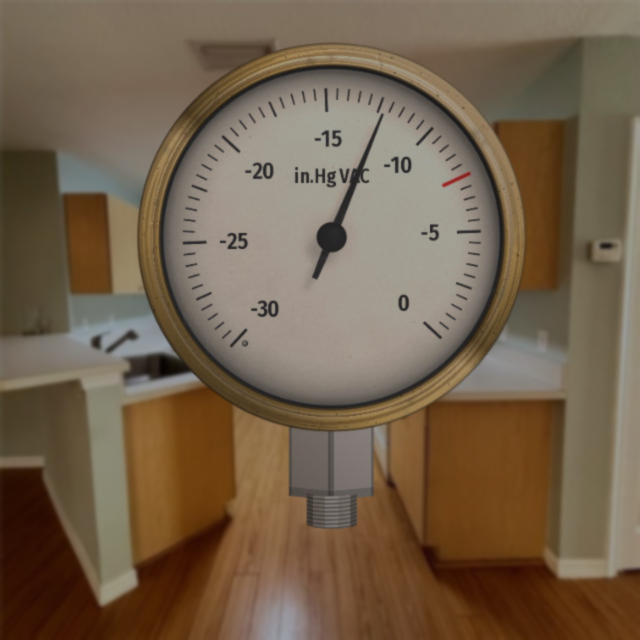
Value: -12.25,inHg
